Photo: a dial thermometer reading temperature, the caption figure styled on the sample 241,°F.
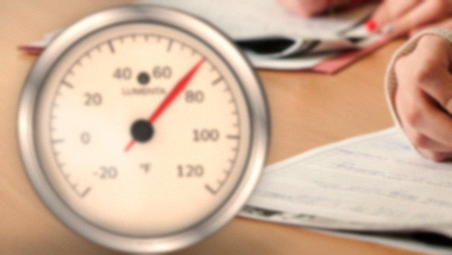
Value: 72,°F
